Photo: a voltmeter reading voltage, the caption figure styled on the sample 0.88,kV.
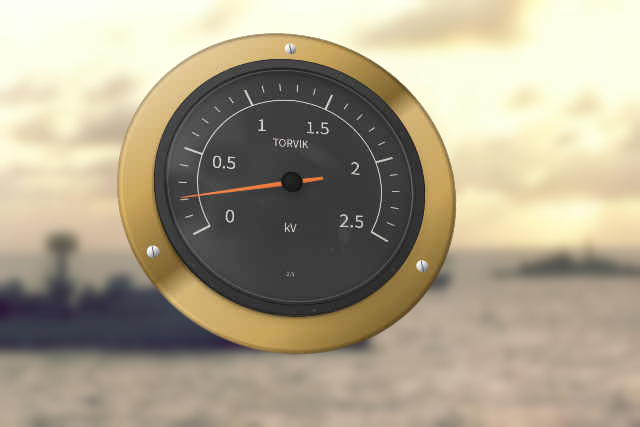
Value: 0.2,kV
